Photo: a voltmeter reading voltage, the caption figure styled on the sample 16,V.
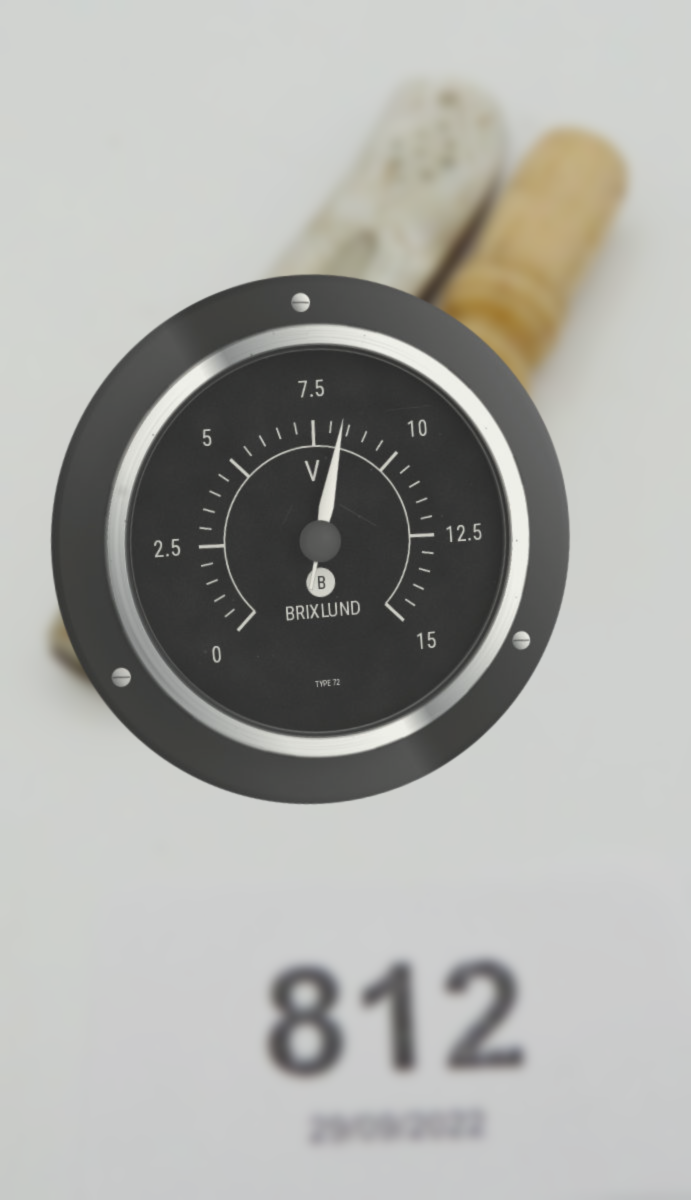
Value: 8.25,V
